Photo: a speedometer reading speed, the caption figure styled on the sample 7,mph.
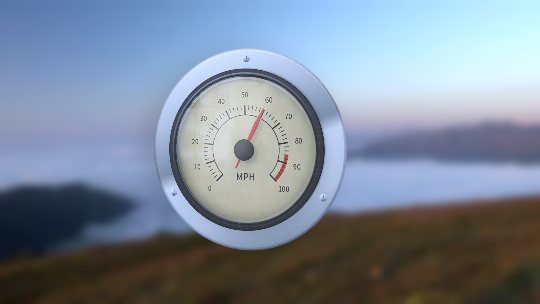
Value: 60,mph
